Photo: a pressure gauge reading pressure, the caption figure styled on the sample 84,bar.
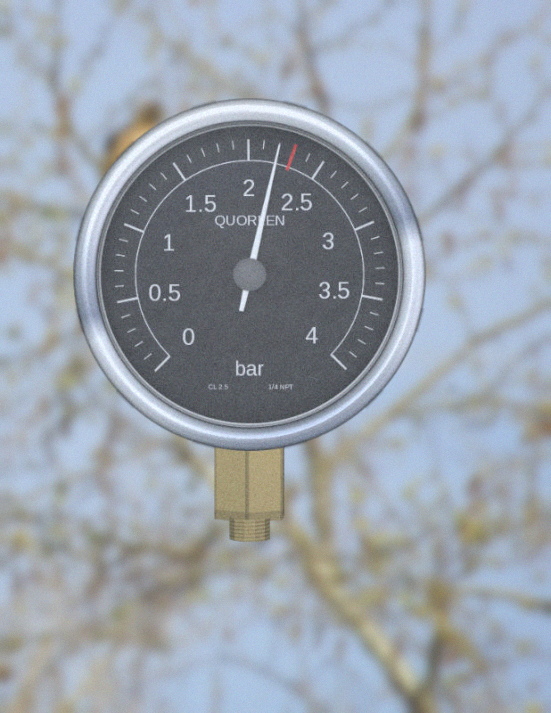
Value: 2.2,bar
